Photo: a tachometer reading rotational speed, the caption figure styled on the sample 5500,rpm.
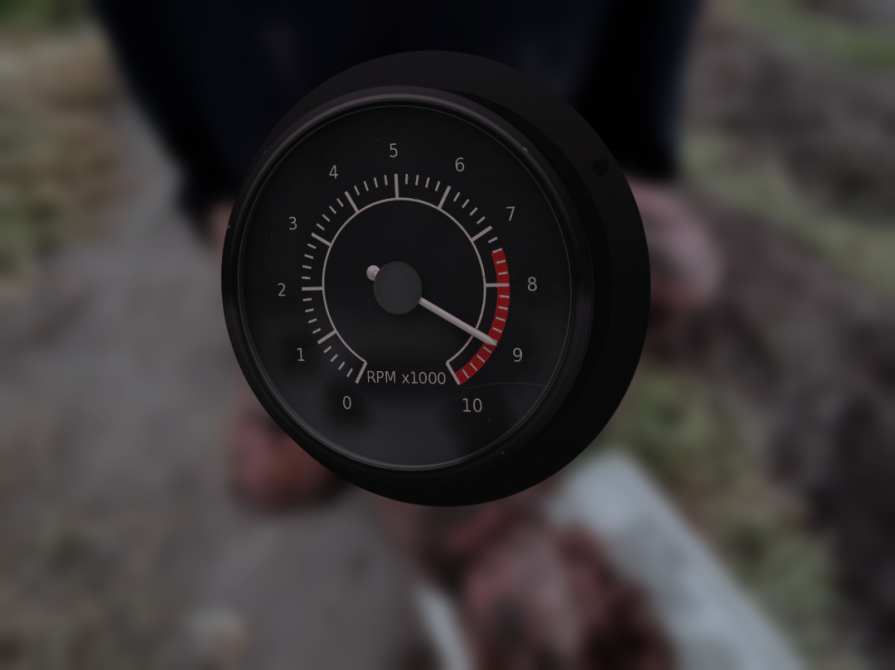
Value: 9000,rpm
